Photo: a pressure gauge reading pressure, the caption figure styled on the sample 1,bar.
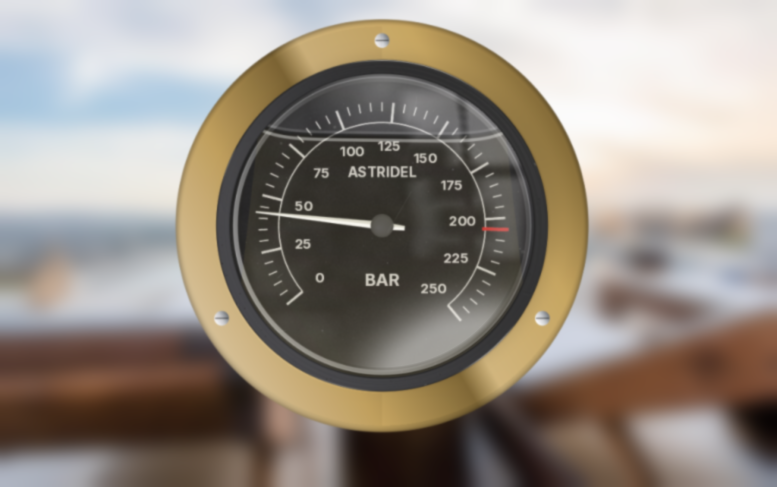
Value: 42.5,bar
